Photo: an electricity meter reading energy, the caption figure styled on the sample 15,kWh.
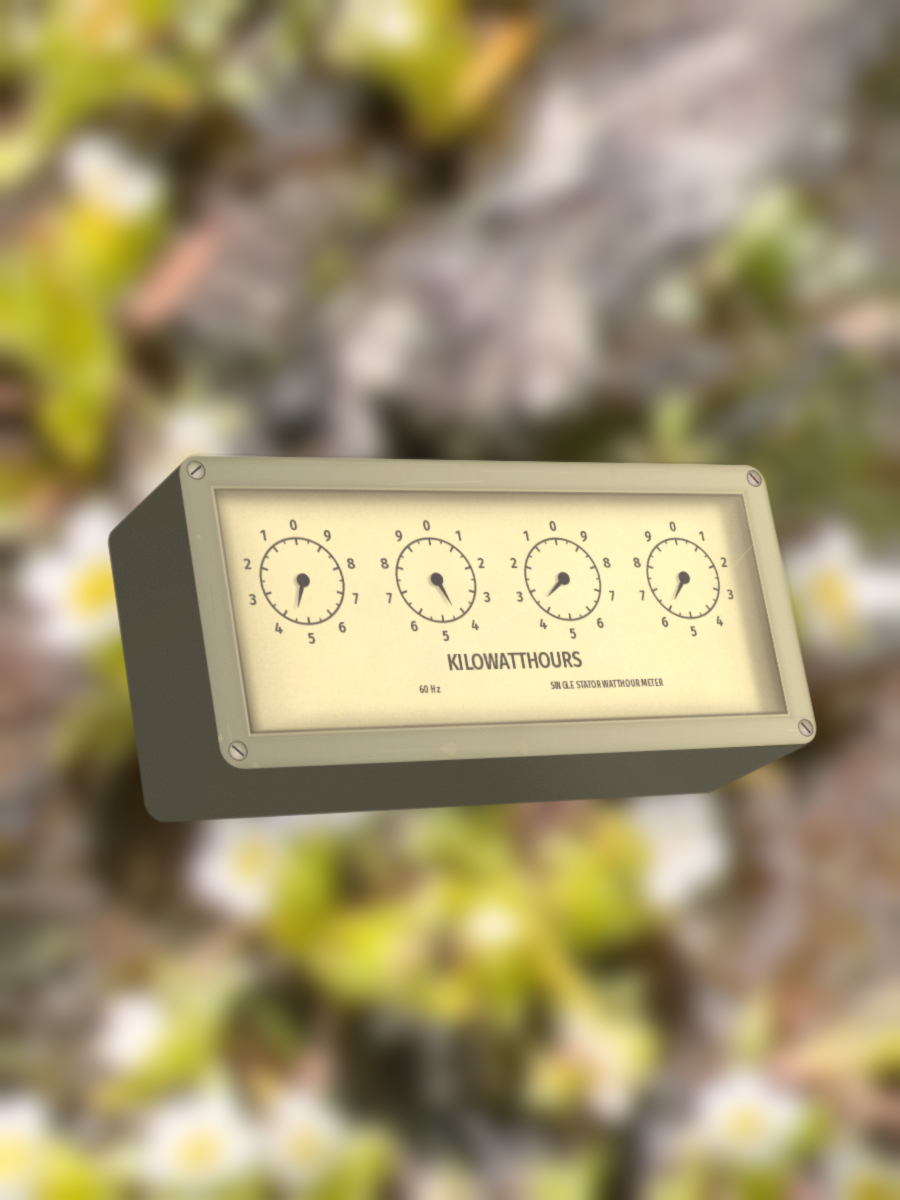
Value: 4436,kWh
